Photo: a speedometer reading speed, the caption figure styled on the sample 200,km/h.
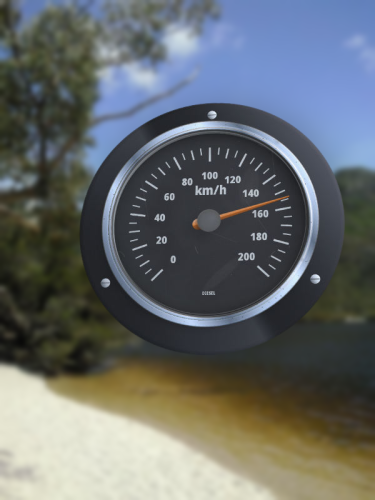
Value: 155,km/h
